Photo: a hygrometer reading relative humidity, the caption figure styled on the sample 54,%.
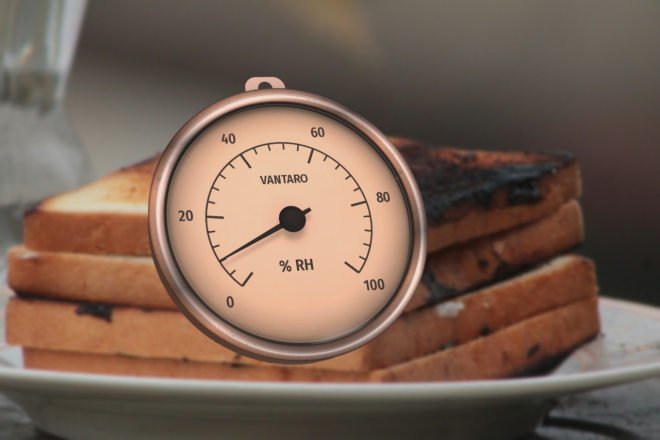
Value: 8,%
